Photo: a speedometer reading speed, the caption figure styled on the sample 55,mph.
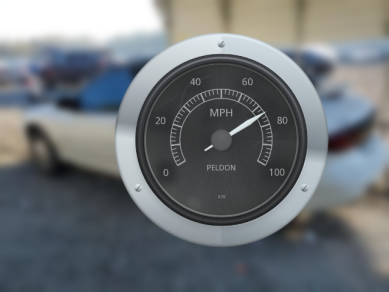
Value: 74,mph
